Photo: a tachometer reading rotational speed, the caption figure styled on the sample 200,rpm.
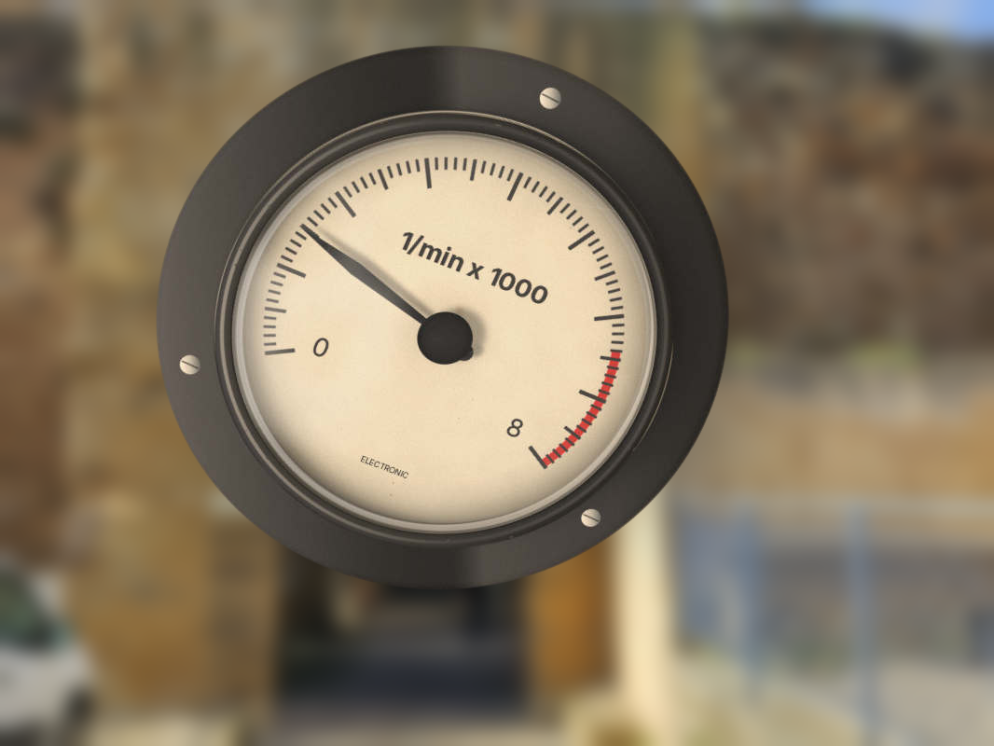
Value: 1500,rpm
